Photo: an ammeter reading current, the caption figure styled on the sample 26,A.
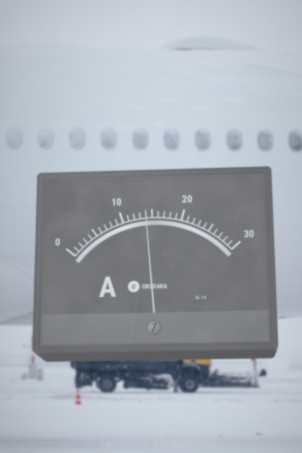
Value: 14,A
